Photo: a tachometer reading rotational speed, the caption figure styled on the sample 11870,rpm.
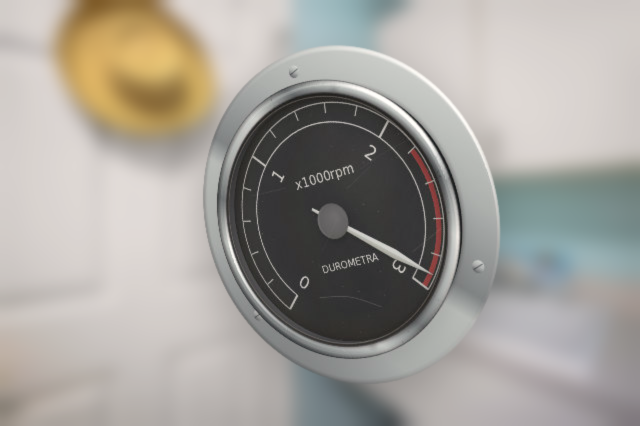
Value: 2900,rpm
